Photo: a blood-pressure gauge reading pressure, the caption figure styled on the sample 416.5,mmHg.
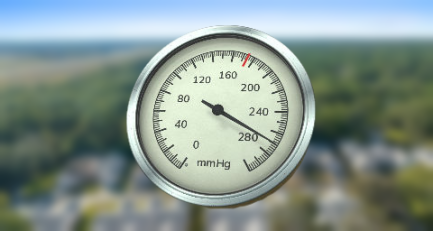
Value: 270,mmHg
